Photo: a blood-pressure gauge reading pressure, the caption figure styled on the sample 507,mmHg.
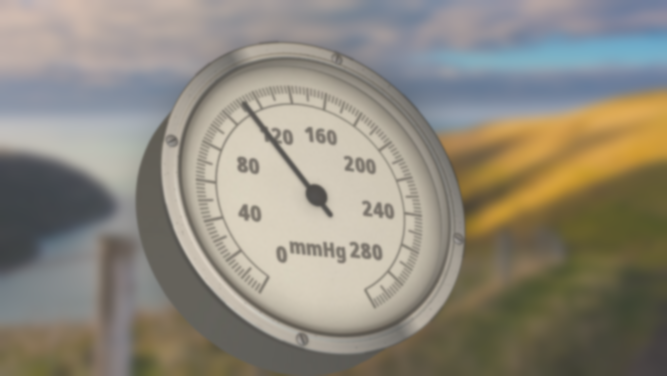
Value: 110,mmHg
